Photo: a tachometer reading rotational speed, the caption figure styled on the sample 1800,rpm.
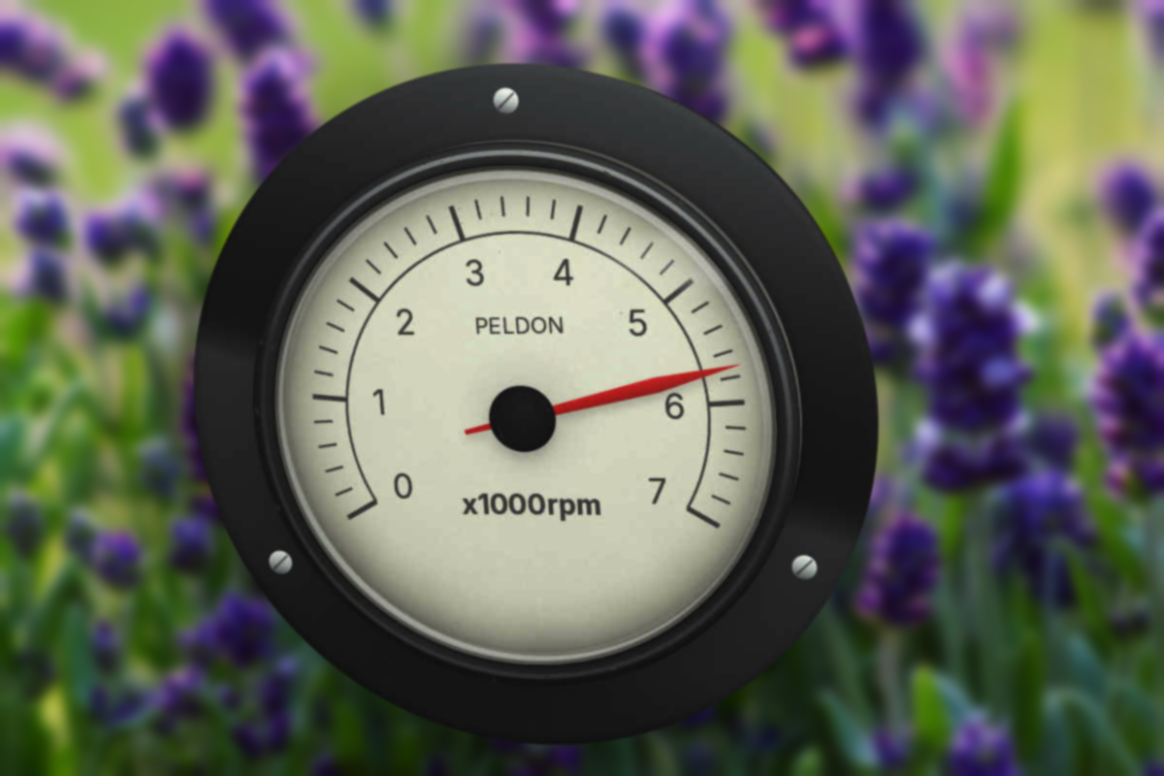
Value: 5700,rpm
